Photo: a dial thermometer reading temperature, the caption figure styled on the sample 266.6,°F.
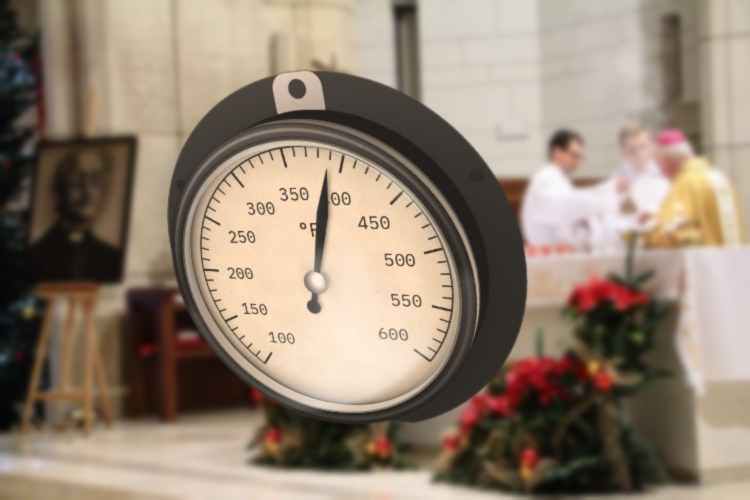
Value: 390,°F
